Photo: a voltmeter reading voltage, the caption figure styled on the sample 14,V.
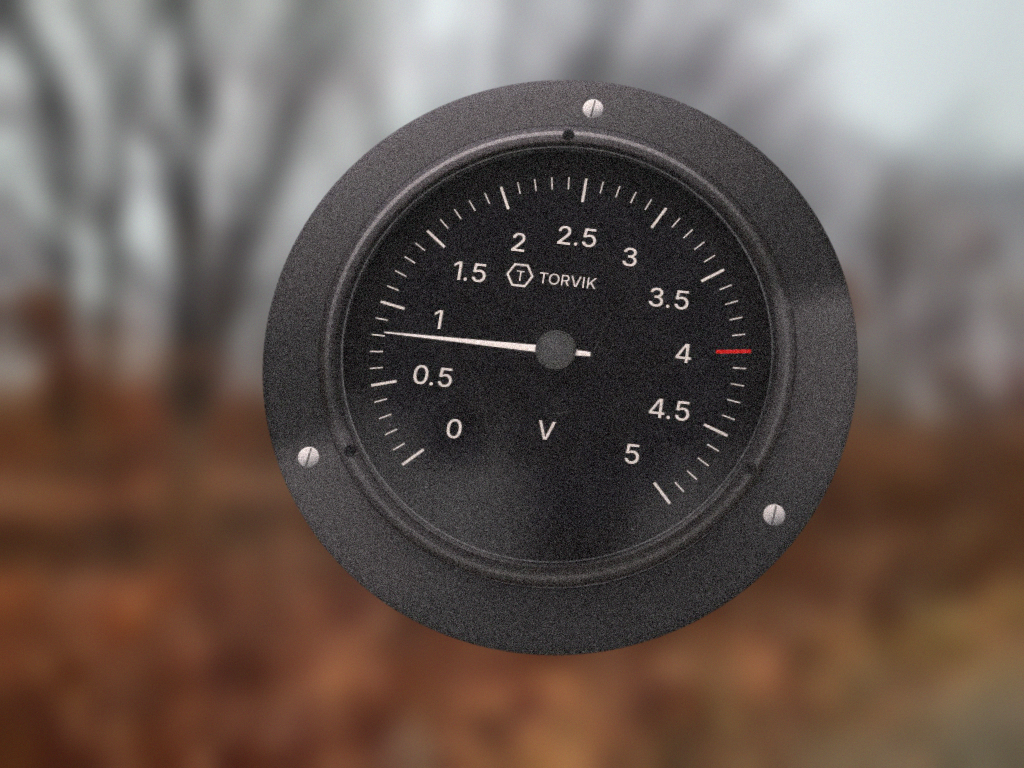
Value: 0.8,V
